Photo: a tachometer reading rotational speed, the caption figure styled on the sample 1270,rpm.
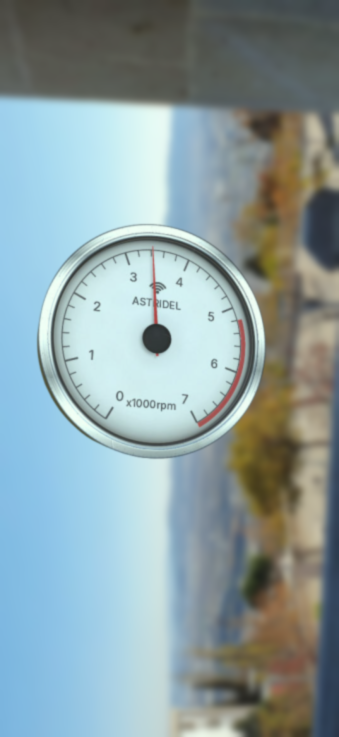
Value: 3400,rpm
